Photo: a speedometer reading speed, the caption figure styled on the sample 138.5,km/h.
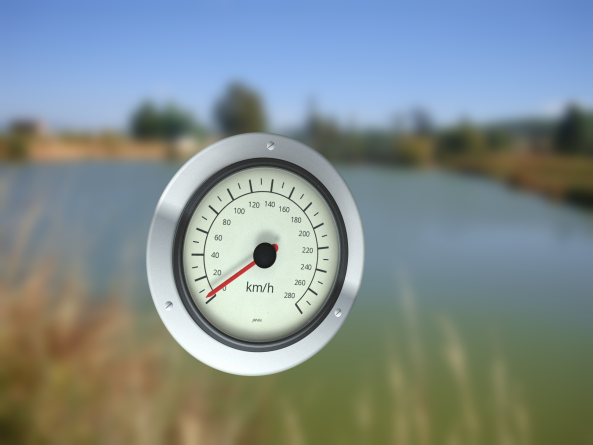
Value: 5,km/h
